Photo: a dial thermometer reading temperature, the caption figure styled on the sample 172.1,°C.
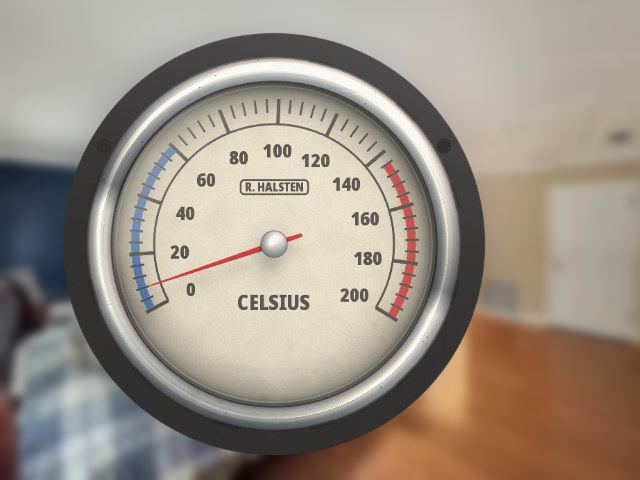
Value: 8,°C
